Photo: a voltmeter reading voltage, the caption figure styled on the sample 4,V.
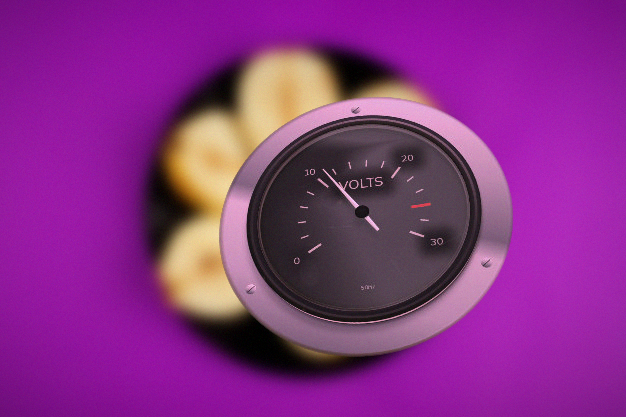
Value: 11,V
